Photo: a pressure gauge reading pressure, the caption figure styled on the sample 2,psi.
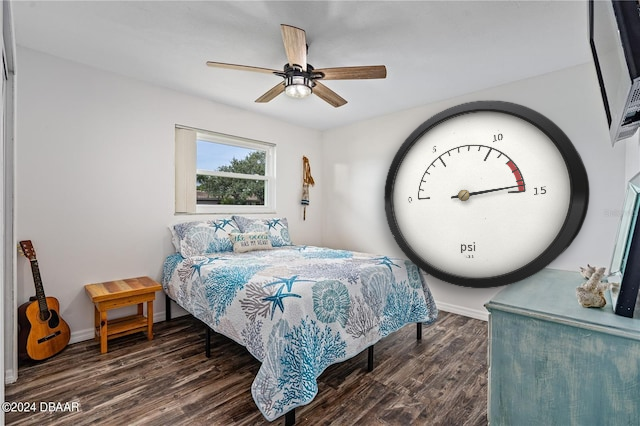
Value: 14.5,psi
